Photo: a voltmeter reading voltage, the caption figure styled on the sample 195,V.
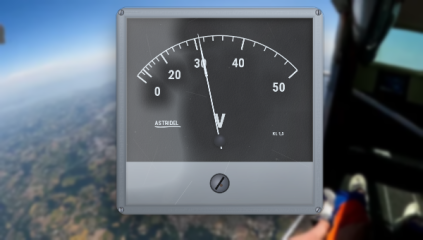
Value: 31,V
